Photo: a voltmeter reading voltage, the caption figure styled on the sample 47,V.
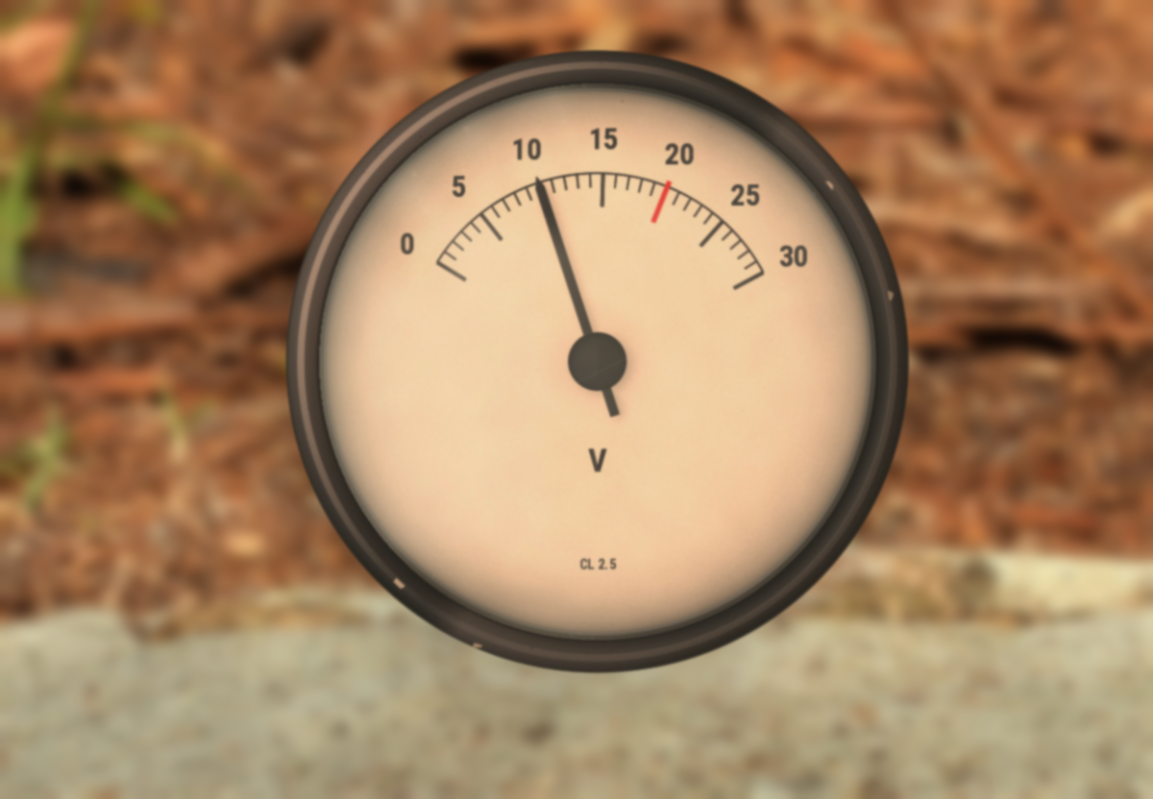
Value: 10,V
